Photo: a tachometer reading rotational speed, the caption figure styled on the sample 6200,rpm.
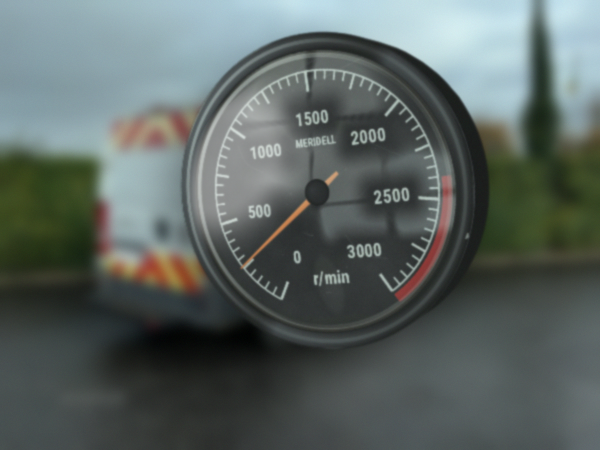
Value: 250,rpm
